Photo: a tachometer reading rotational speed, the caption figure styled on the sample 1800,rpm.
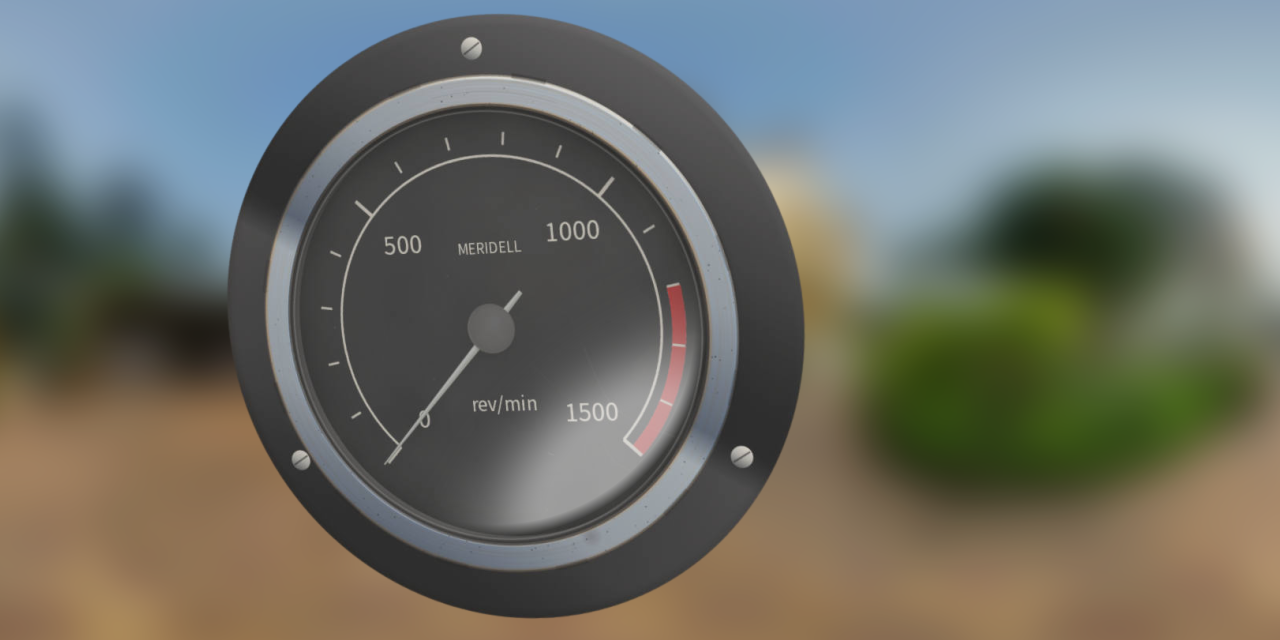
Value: 0,rpm
